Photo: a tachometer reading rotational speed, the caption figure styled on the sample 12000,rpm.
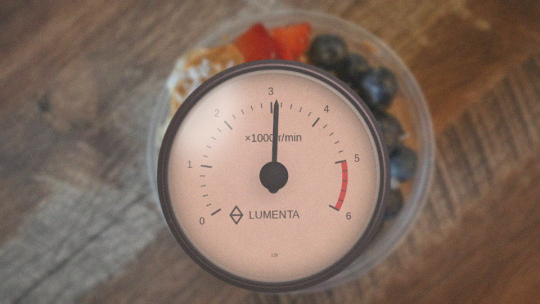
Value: 3100,rpm
